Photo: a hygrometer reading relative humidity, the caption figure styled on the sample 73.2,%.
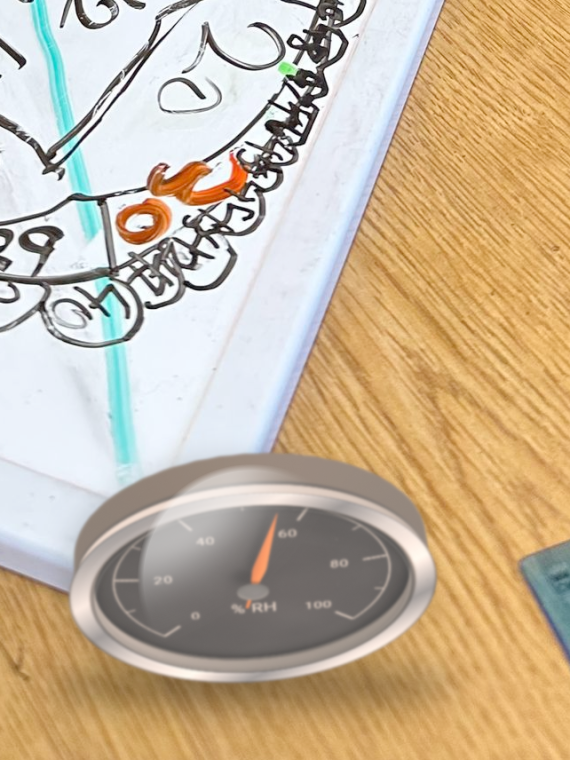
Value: 55,%
